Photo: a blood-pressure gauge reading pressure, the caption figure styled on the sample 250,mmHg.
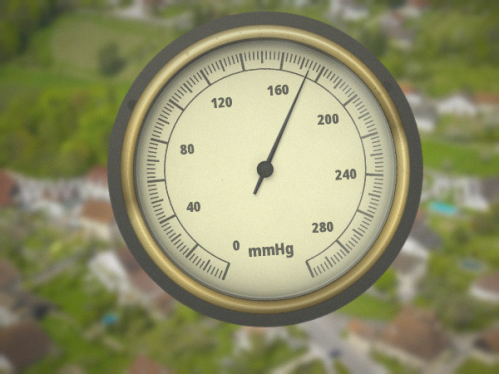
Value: 174,mmHg
